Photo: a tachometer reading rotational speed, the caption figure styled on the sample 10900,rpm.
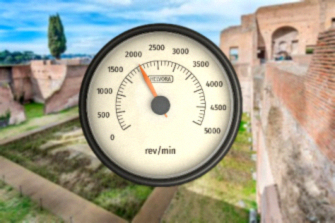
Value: 2000,rpm
